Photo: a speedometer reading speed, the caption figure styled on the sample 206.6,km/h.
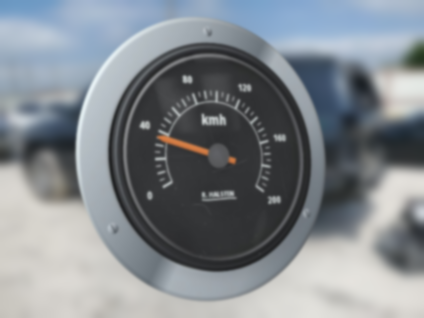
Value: 35,km/h
